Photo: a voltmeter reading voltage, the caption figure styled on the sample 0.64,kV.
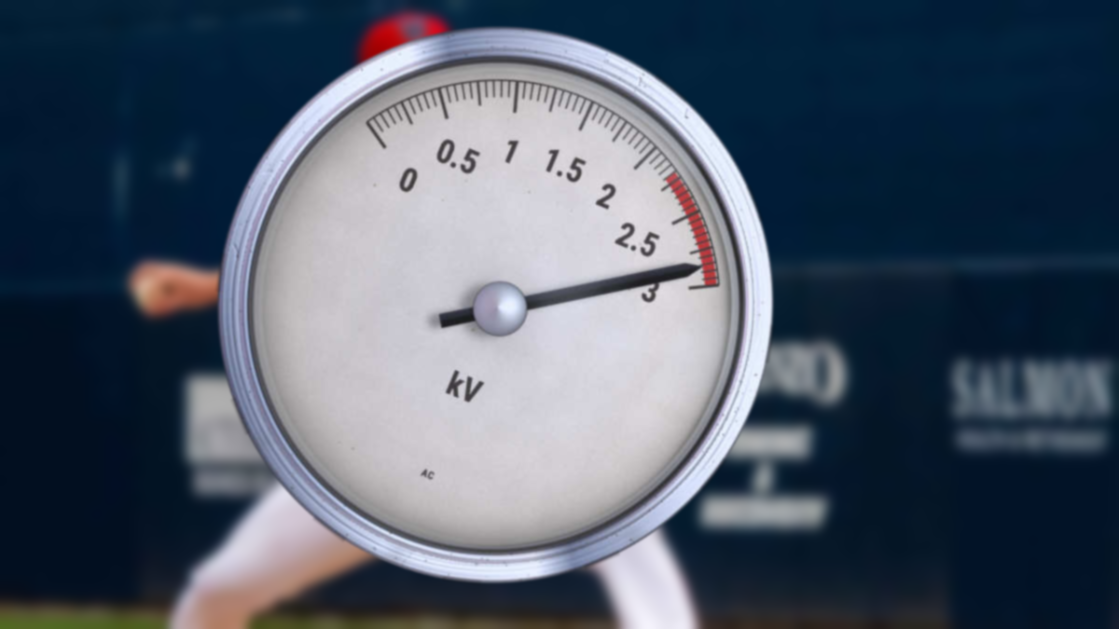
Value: 2.85,kV
